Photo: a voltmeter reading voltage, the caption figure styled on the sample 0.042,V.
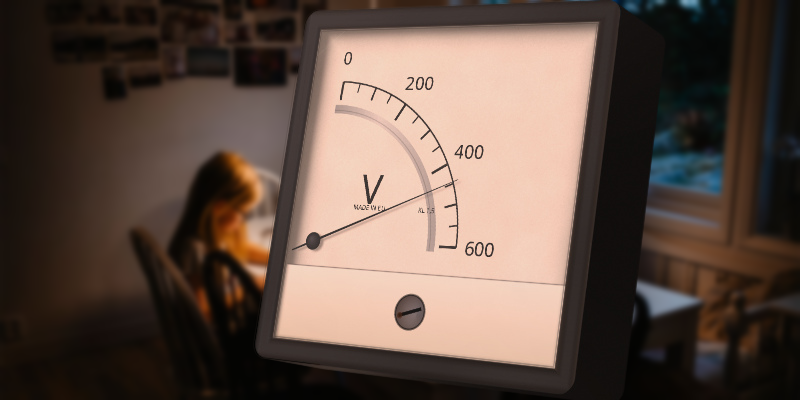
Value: 450,V
